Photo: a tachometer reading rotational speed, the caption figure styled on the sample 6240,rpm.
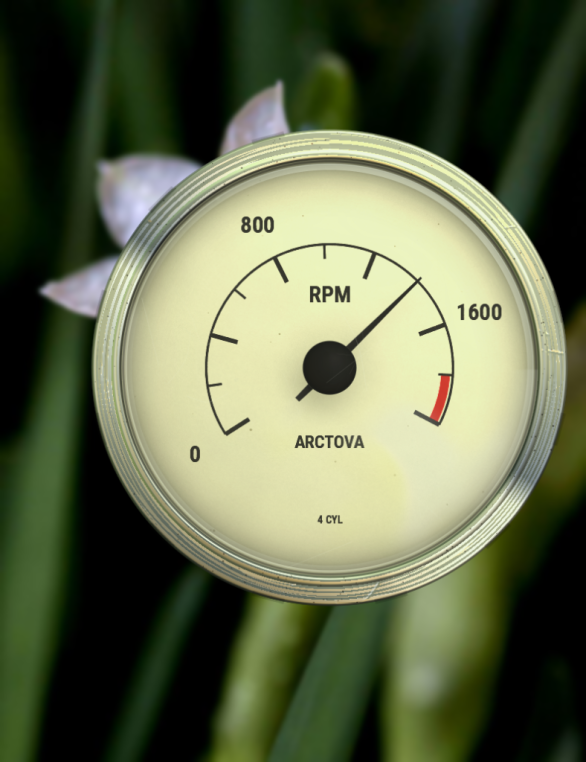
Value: 1400,rpm
